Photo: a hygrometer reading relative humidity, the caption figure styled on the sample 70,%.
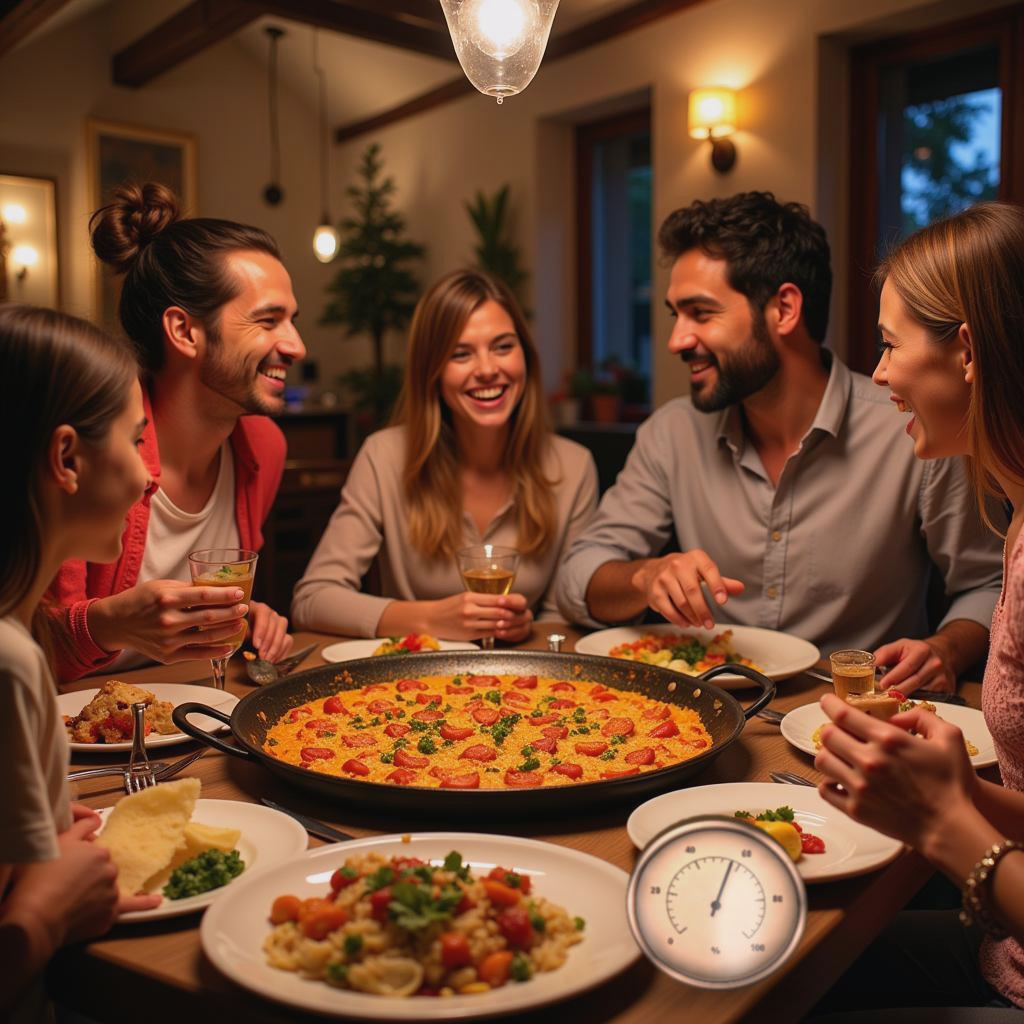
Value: 56,%
